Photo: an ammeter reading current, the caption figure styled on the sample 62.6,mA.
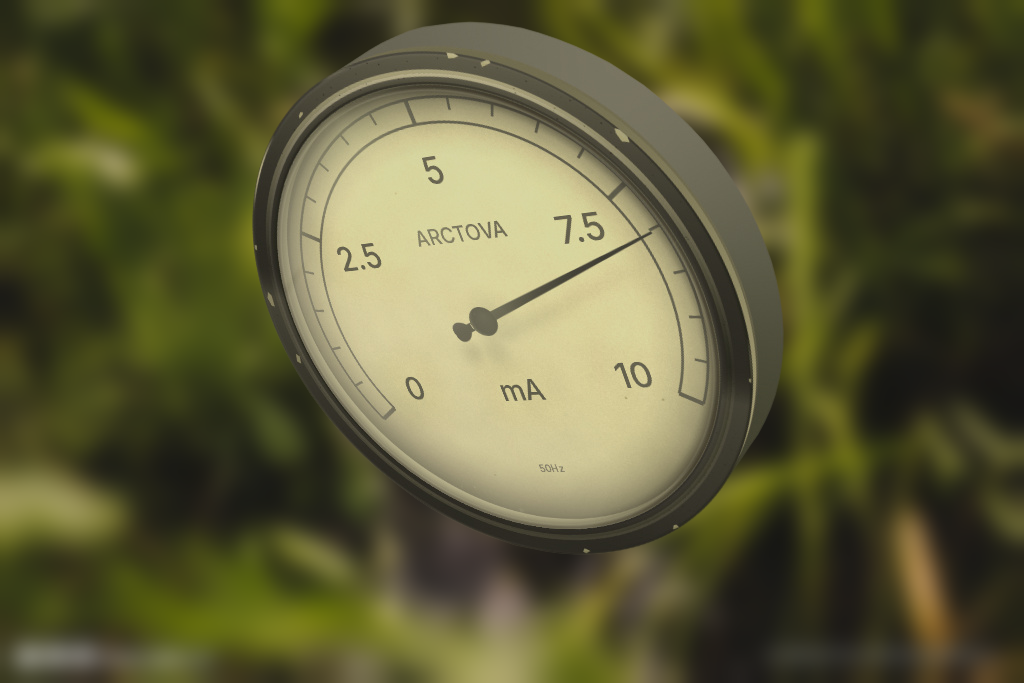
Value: 8,mA
